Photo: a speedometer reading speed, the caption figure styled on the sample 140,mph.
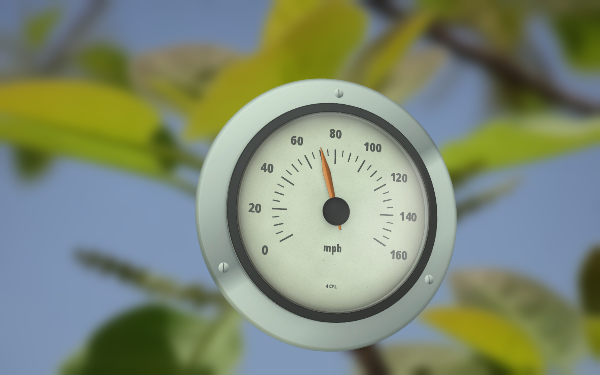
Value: 70,mph
